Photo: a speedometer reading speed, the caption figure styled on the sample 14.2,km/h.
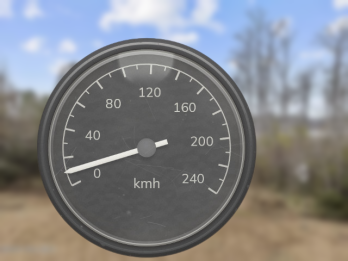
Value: 10,km/h
